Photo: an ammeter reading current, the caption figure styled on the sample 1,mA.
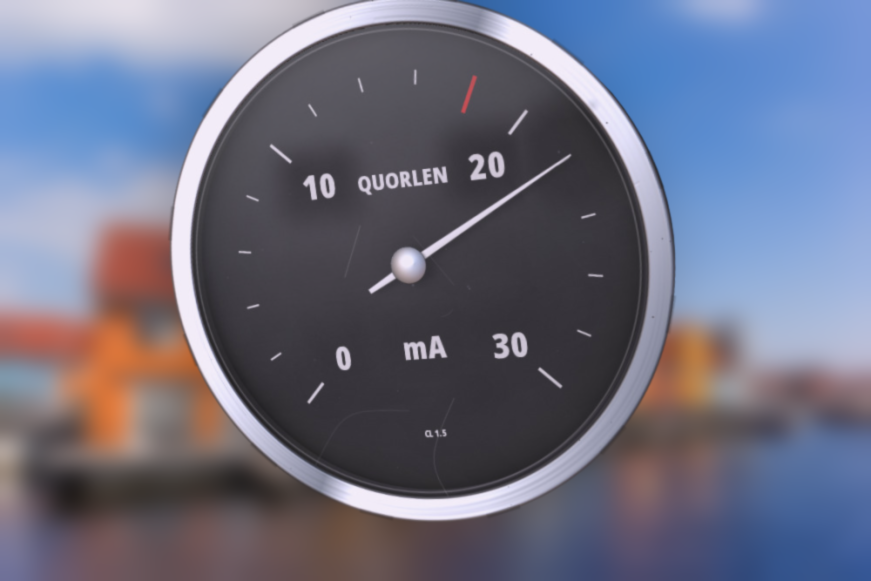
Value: 22,mA
